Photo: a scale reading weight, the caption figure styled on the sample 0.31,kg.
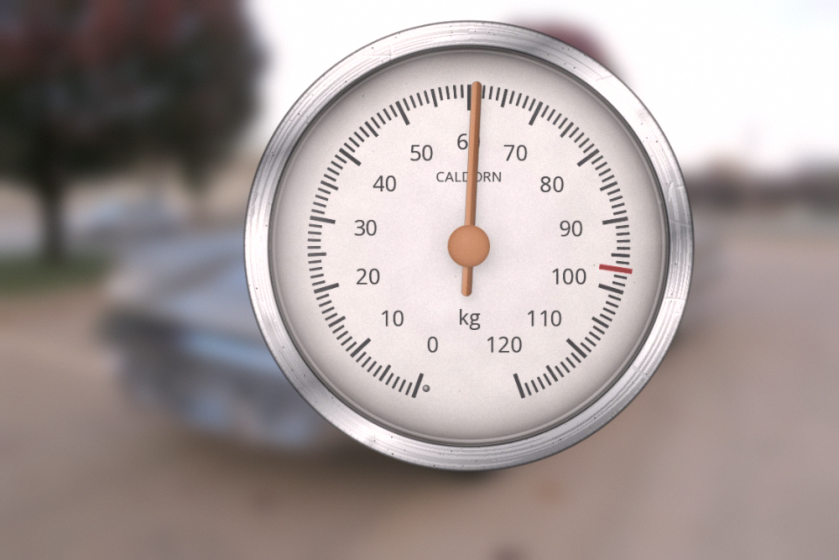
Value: 61,kg
